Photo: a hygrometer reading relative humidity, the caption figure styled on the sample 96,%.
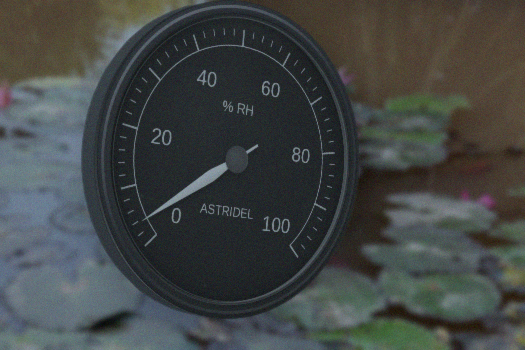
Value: 4,%
